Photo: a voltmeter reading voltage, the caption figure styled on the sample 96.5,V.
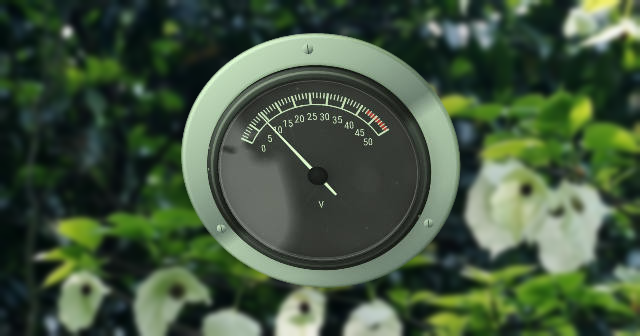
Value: 10,V
